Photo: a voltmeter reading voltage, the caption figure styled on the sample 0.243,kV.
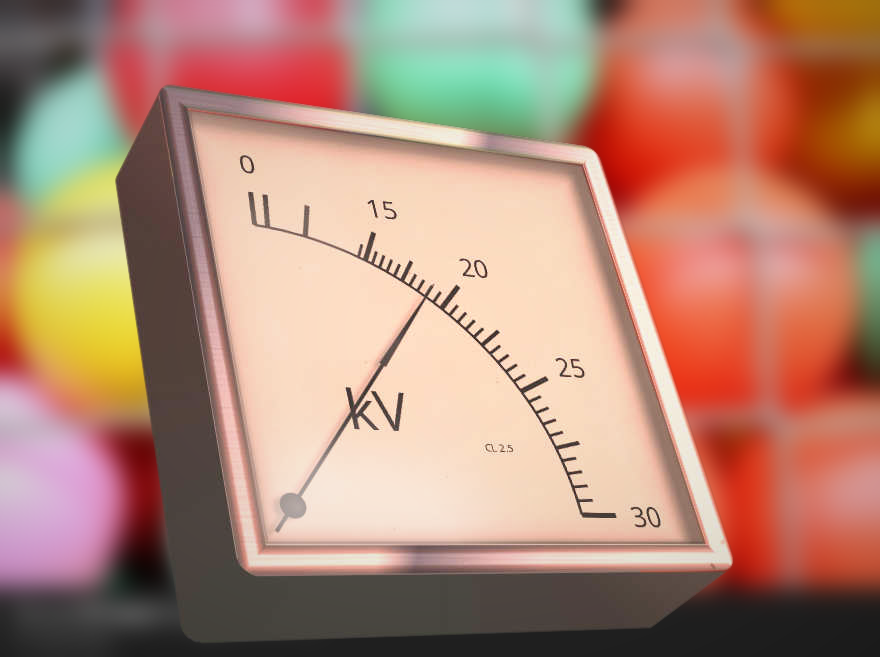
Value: 19,kV
